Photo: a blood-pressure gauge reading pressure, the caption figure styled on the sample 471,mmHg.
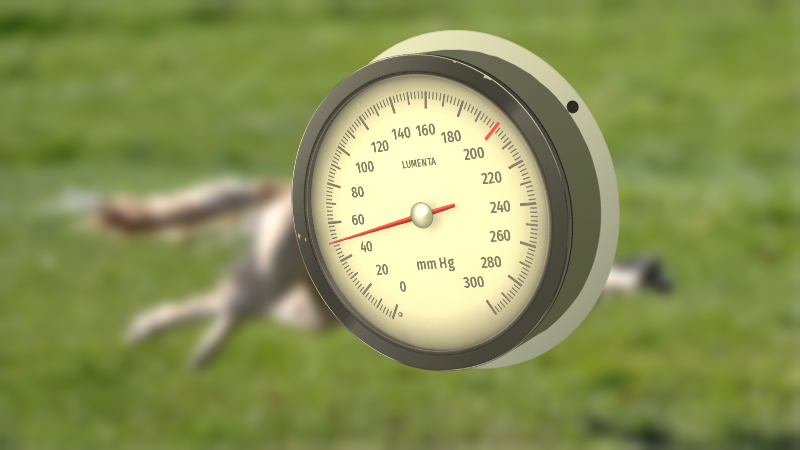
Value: 50,mmHg
